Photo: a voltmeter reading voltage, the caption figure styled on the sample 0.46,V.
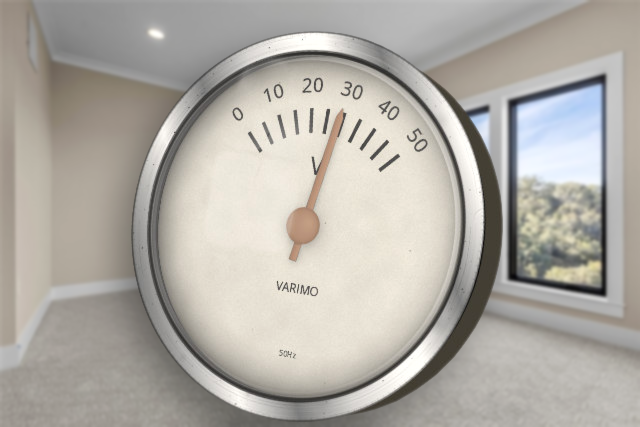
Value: 30,V
